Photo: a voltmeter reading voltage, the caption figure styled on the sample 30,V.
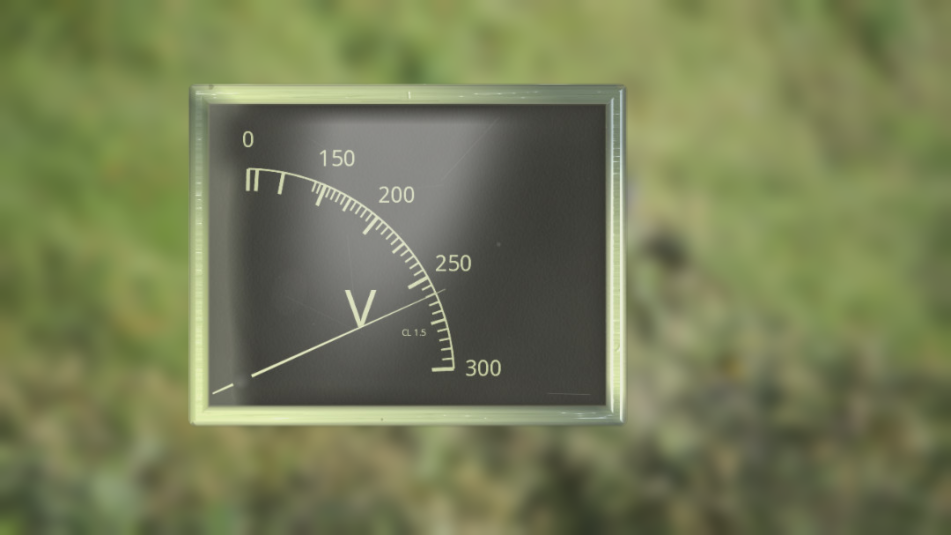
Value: 260,V
